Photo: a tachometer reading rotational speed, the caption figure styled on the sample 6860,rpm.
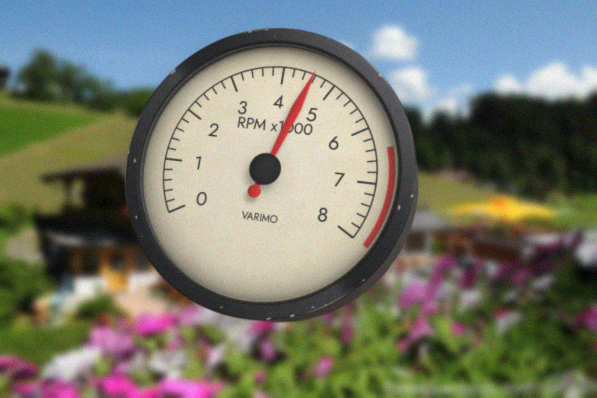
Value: 4600,rpm
